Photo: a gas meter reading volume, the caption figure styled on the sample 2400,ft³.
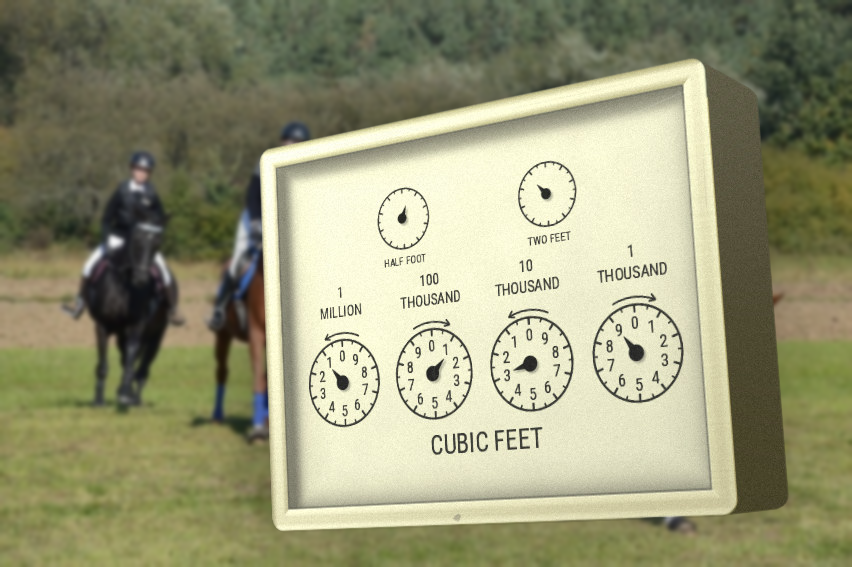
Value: 112900,ft³
